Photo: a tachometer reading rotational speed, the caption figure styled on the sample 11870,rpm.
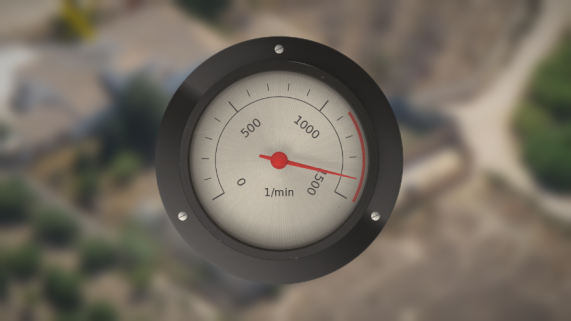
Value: 1400,rpm
